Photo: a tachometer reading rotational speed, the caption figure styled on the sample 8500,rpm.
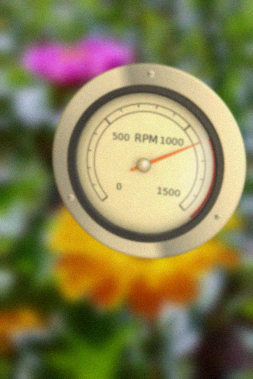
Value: 1100,rpm
